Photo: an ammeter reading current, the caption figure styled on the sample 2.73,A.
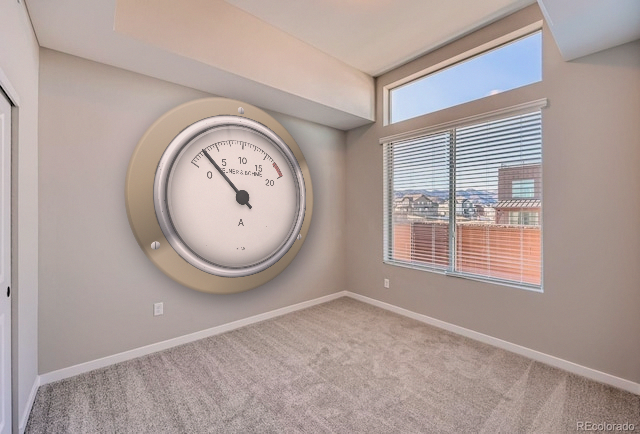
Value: 2.5,A
